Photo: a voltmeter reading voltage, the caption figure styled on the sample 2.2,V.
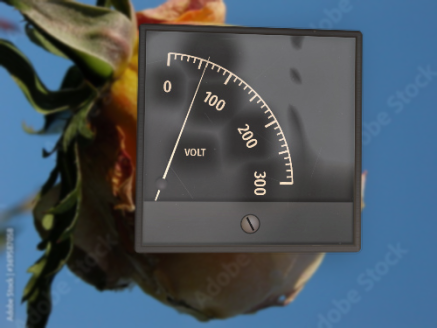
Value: 60,V
